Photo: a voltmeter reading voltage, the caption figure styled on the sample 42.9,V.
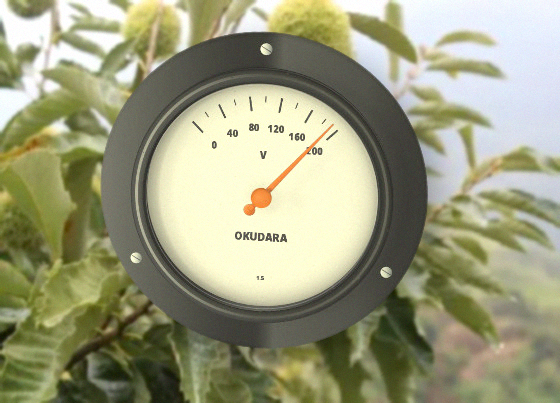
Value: 190,V
